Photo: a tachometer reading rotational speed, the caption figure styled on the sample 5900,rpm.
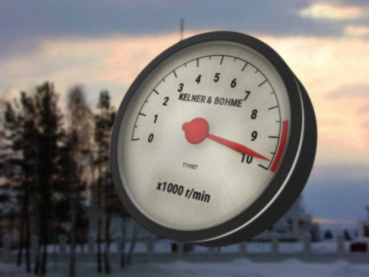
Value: 9750,rpm
